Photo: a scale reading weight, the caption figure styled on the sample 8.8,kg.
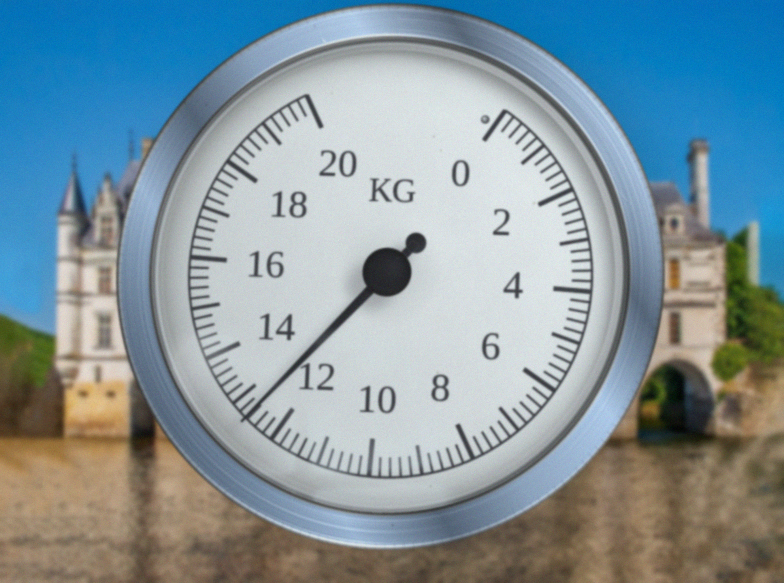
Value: 12.6,kg
